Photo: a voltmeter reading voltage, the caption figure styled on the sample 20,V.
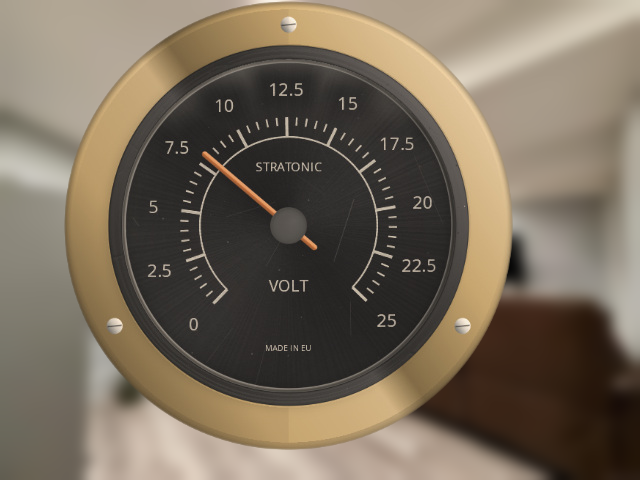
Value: 8,V
